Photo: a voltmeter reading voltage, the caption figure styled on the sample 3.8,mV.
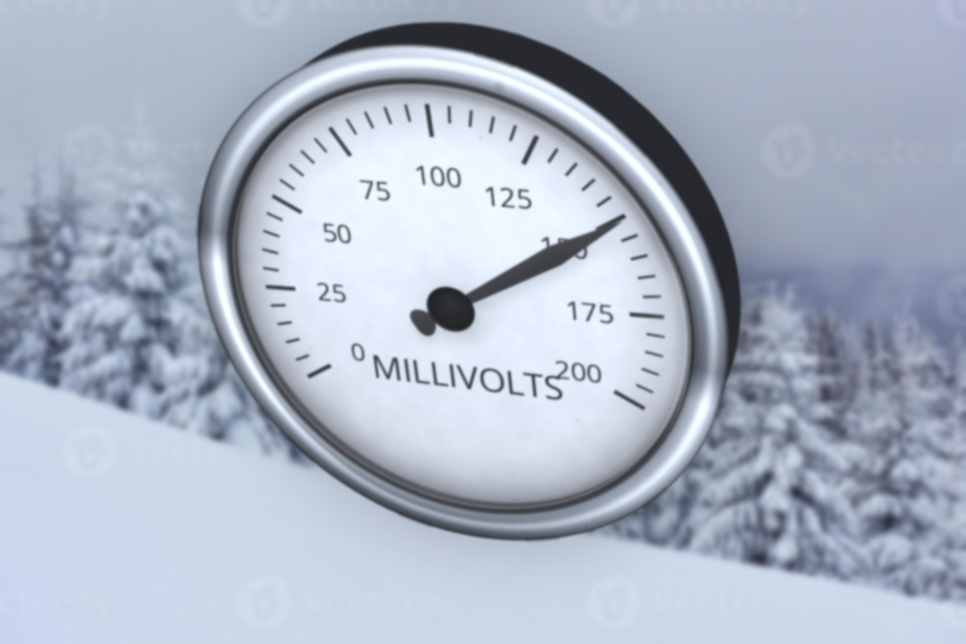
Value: 150,mV
